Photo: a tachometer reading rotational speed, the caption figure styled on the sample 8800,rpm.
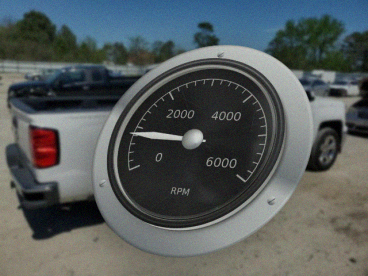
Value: 800,rpm
